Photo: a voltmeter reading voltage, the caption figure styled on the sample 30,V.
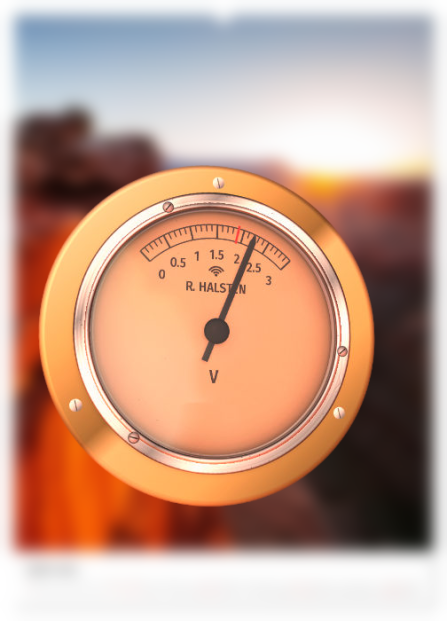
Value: 2.2,V
